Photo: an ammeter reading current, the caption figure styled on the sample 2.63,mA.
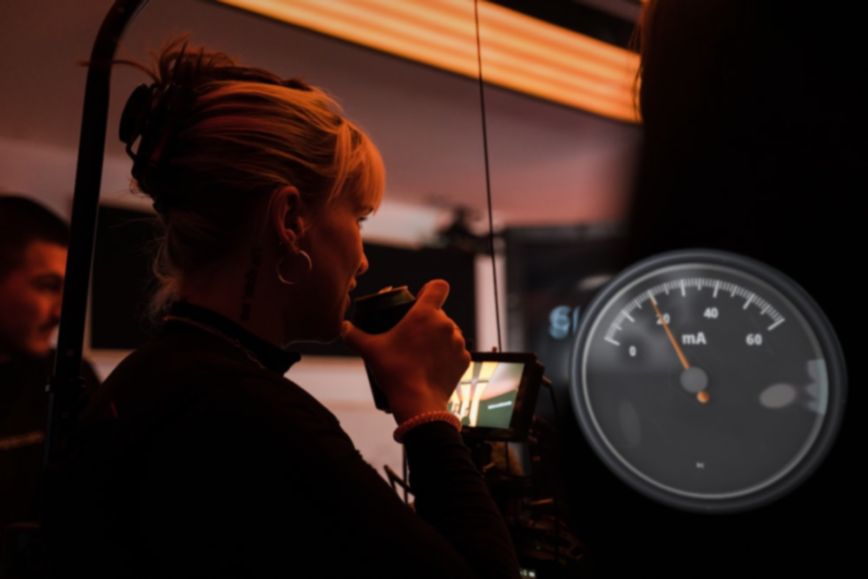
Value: 20,mA
